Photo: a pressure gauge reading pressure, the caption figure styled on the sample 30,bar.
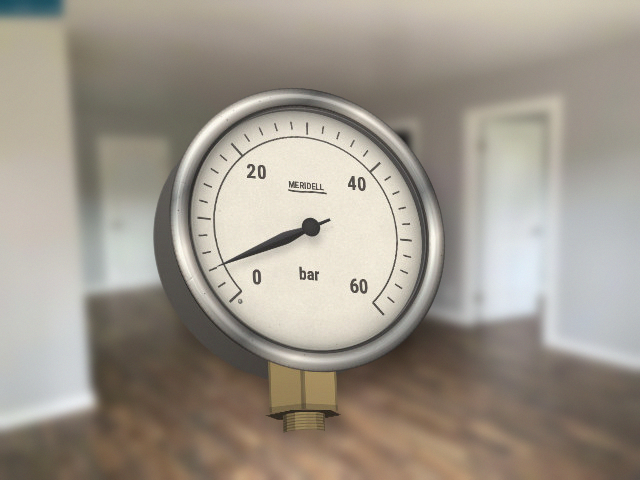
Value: 4,bar
